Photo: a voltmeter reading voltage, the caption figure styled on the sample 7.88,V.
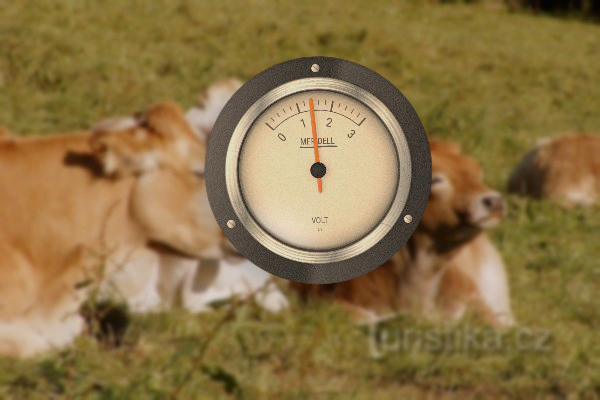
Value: 1.4,V
